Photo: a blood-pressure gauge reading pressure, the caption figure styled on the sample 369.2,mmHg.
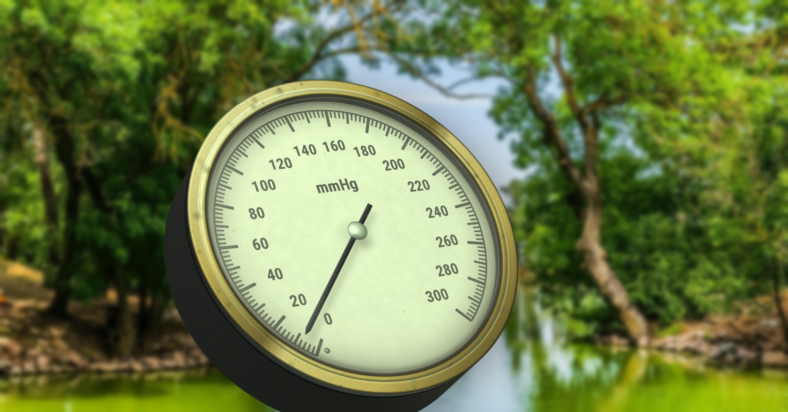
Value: 8,mmHg
